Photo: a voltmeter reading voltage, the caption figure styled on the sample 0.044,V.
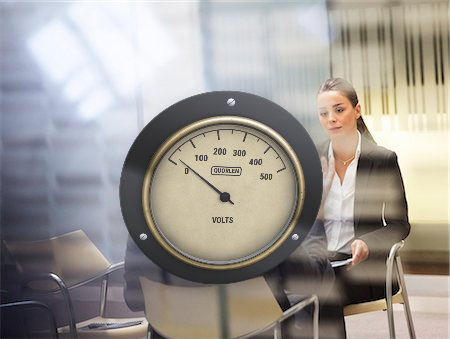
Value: 25,V
